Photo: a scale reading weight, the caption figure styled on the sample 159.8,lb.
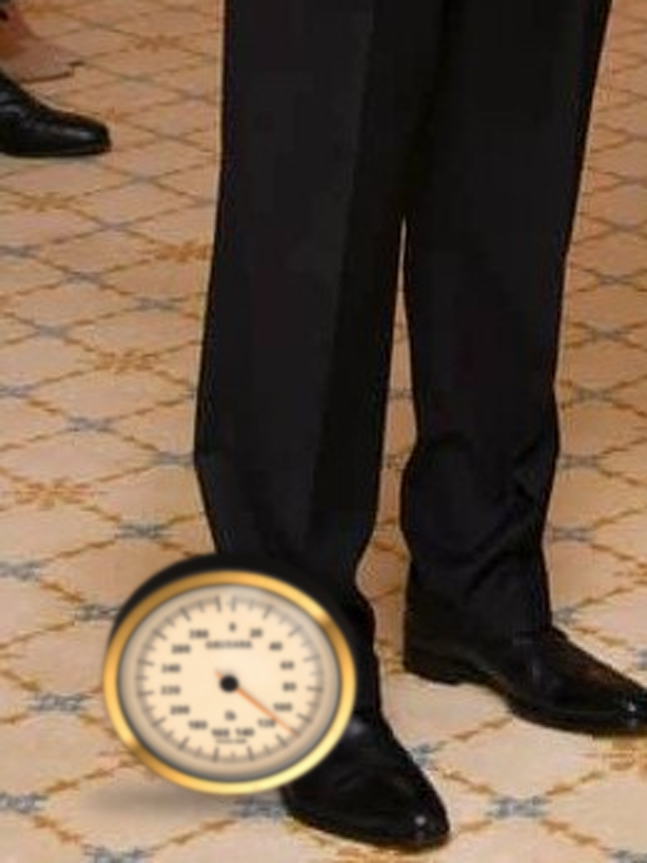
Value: 110,lb
